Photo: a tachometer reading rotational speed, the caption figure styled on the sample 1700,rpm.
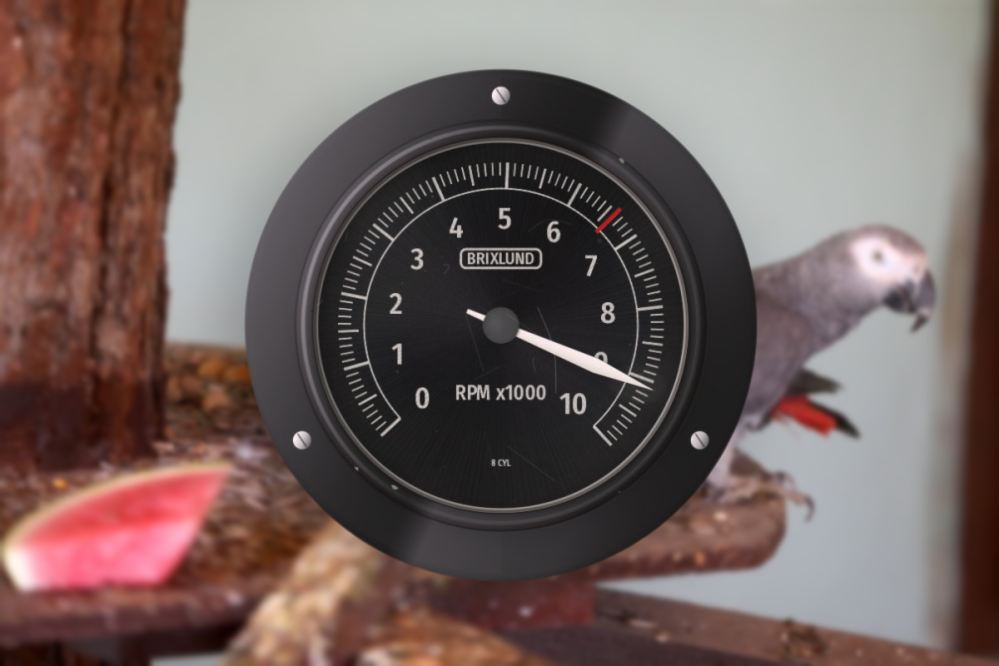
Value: 9100,rpm
